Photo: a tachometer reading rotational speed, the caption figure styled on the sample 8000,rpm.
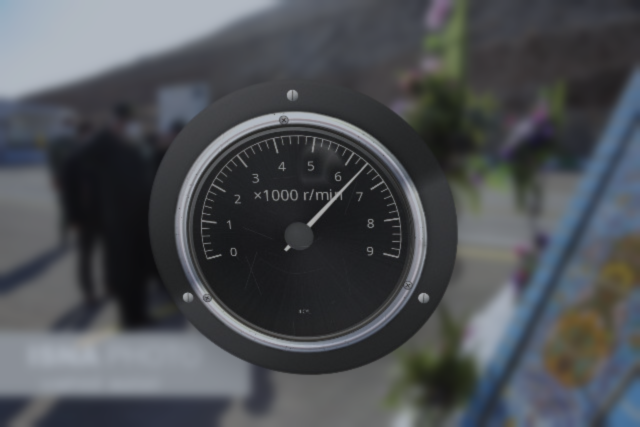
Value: 6400,rpm
